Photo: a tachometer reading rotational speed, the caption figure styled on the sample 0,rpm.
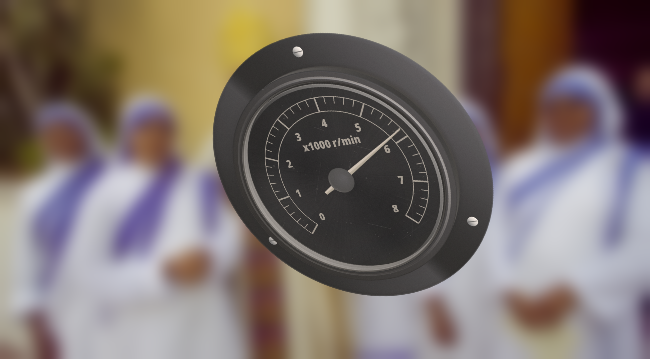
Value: 5800,rpm
